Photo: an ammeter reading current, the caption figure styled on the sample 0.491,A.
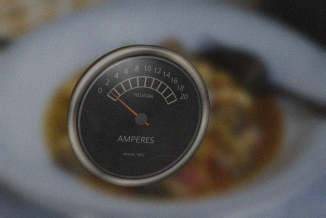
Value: 1,A
